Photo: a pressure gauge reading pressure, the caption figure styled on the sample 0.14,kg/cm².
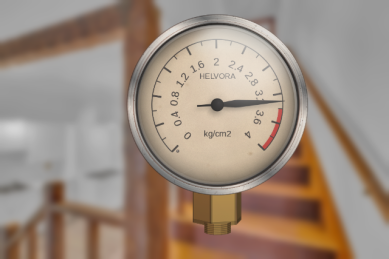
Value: 3.3,kg/cm²
